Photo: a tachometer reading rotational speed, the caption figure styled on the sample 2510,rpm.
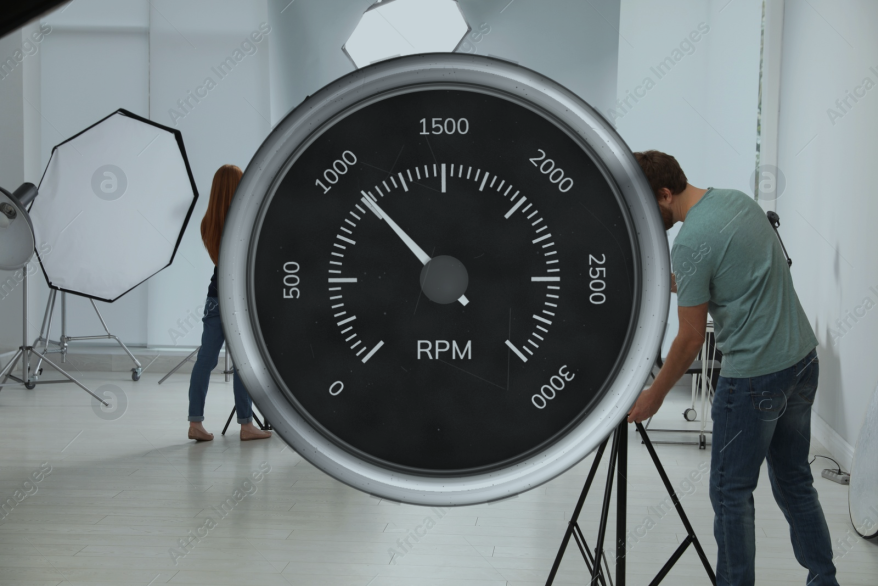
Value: 1025,rpm
